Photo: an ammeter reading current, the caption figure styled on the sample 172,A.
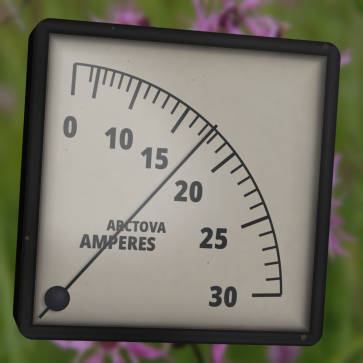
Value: 17.5,A
